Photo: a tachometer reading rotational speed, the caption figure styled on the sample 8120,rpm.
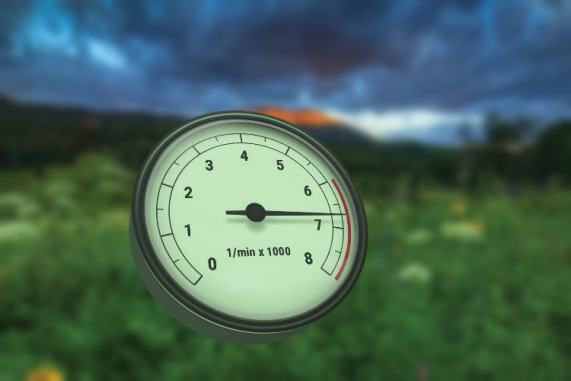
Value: 6750,rpm
